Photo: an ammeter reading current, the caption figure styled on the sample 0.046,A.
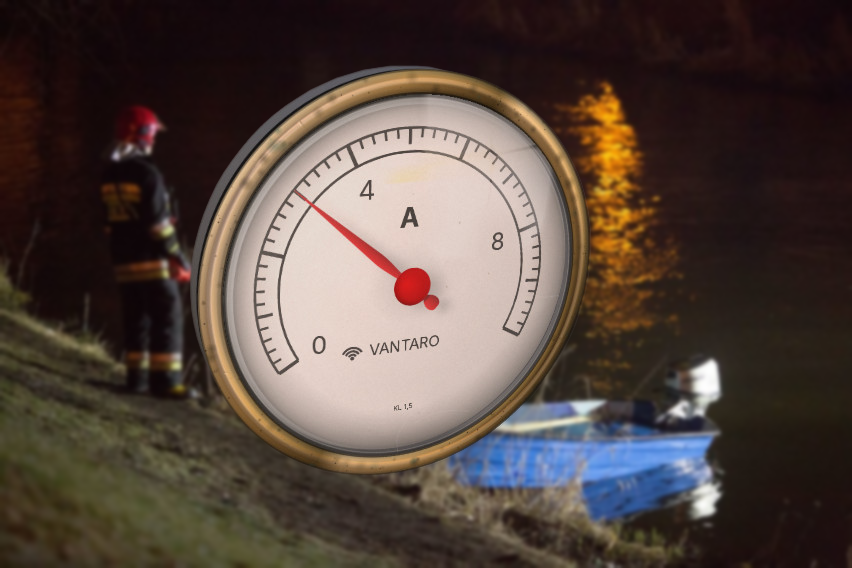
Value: 3,A
